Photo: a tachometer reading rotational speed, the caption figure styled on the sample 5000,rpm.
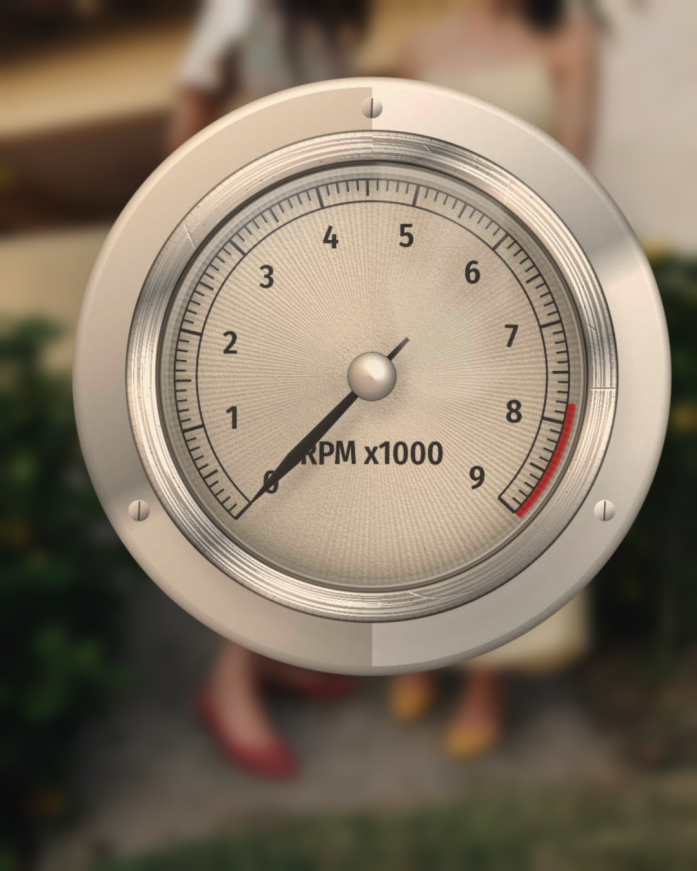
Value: 0,rpm
